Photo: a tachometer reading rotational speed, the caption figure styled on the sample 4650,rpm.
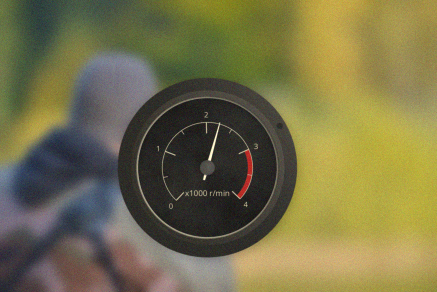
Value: 2250,rpm
